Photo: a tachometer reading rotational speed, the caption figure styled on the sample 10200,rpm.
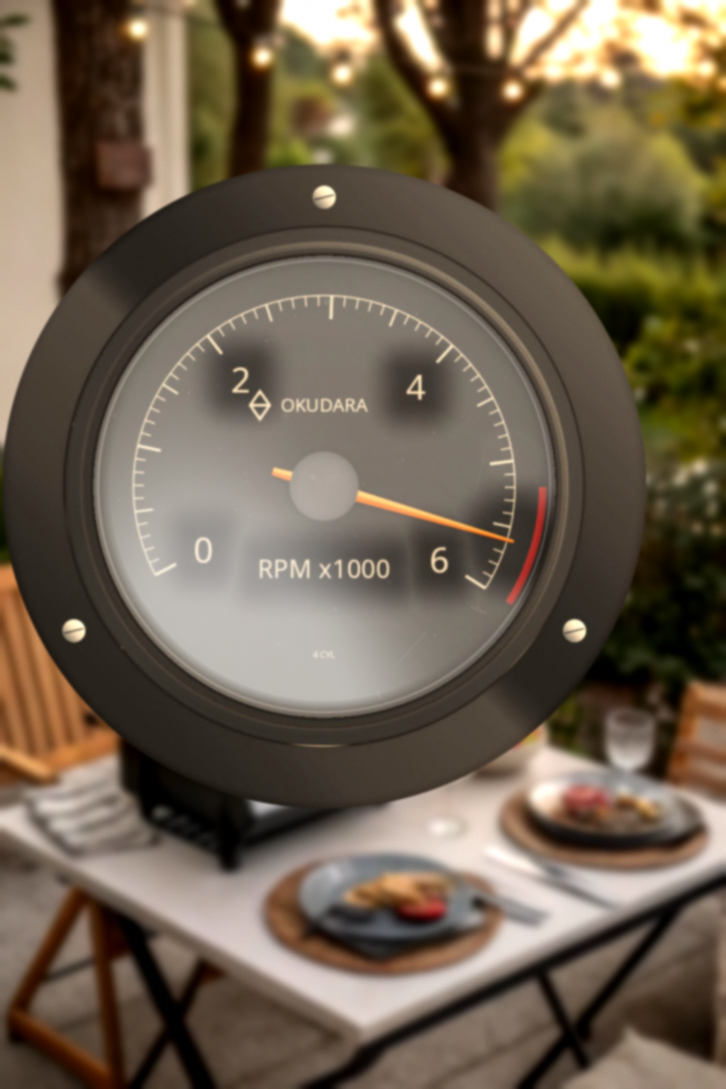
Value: 5600,rpm
